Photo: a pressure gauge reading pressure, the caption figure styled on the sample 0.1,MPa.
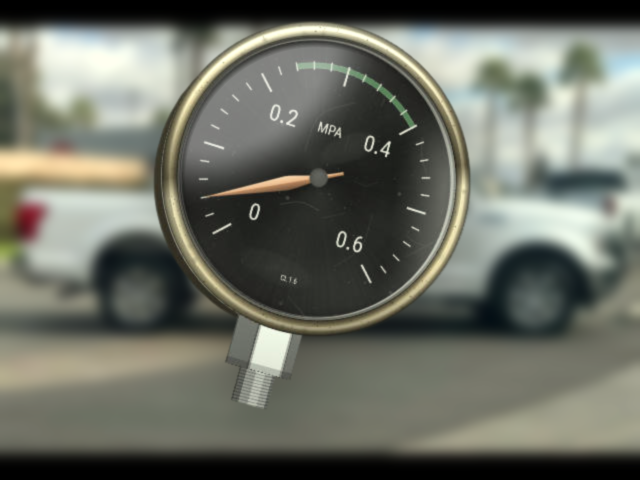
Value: 0.04,MPa
